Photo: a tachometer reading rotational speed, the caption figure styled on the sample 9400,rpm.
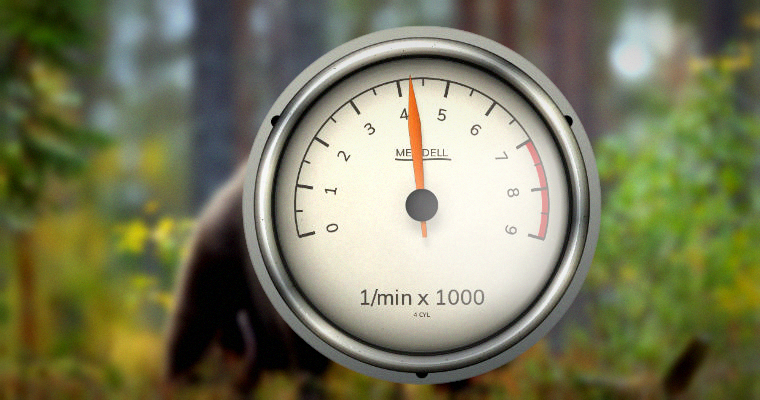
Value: 4250,rpm
